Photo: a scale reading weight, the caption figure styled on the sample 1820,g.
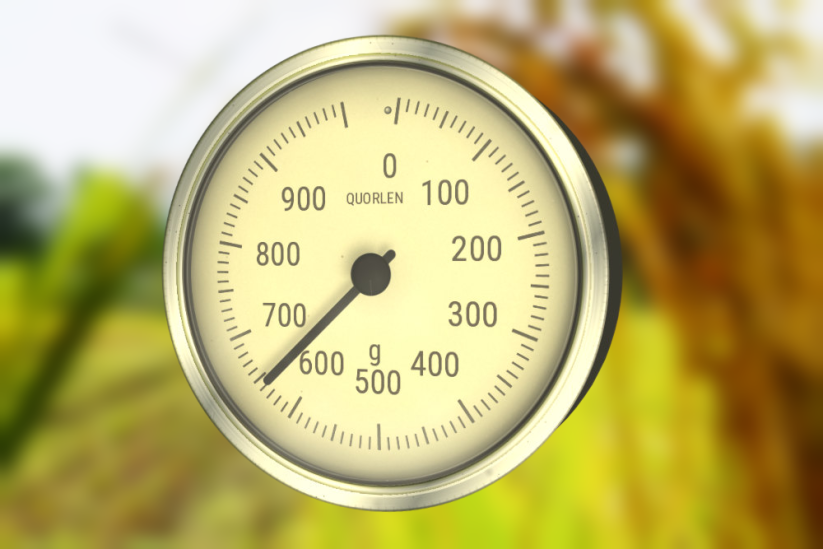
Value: 640,g
